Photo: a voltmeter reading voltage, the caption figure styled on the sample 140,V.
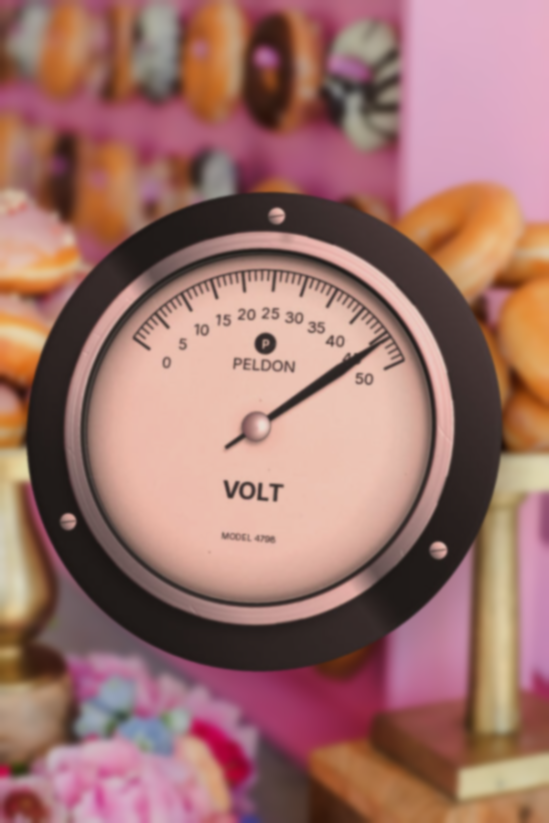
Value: 46,V
